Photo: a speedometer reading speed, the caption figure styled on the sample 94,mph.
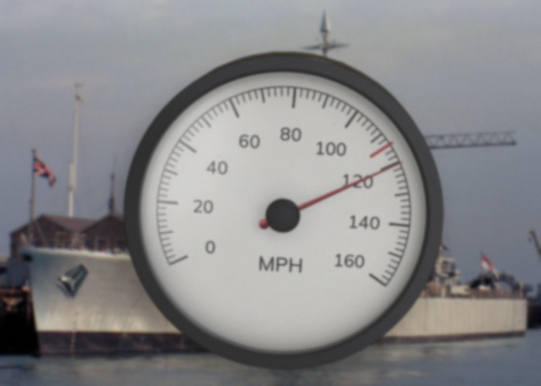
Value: 120,mph
